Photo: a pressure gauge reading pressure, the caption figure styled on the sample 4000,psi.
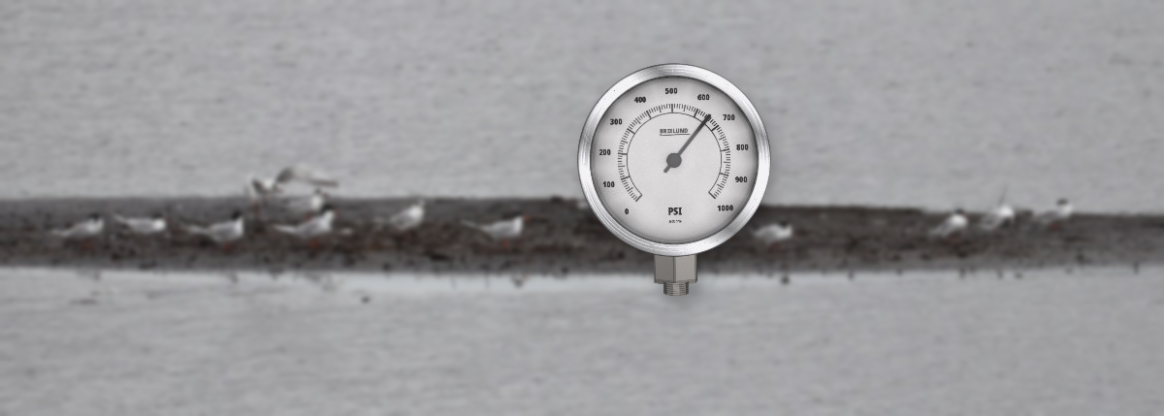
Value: 650,psi
